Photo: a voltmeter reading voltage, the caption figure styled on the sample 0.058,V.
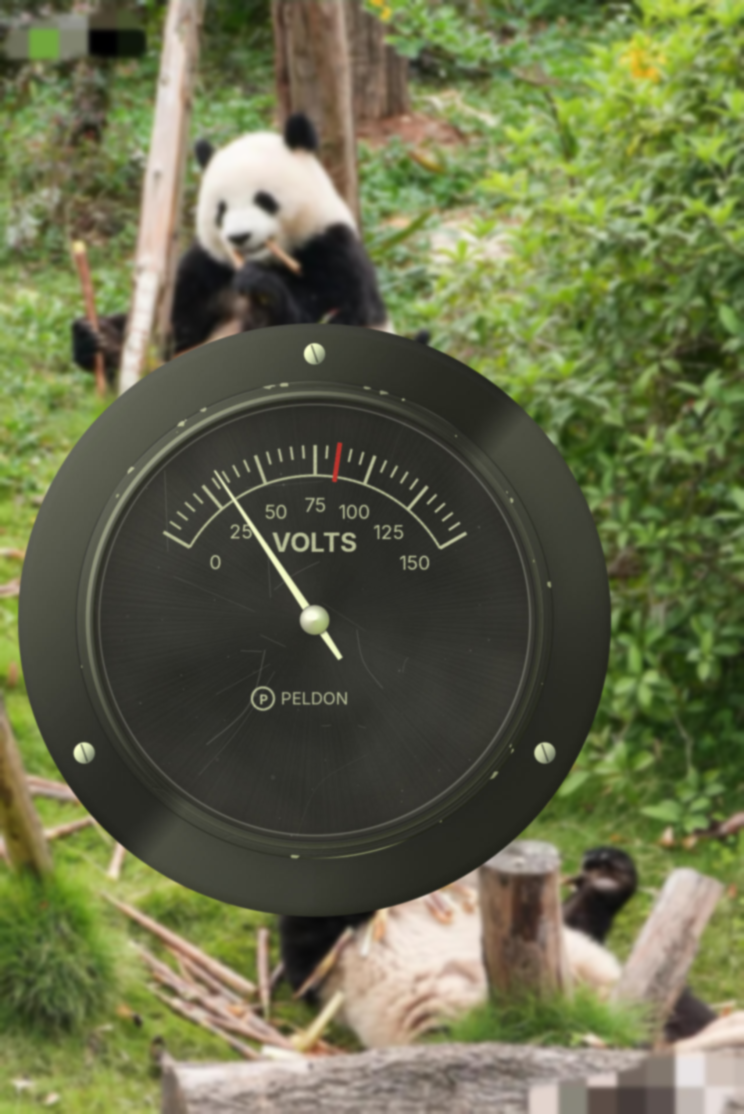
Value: 32.5,V
